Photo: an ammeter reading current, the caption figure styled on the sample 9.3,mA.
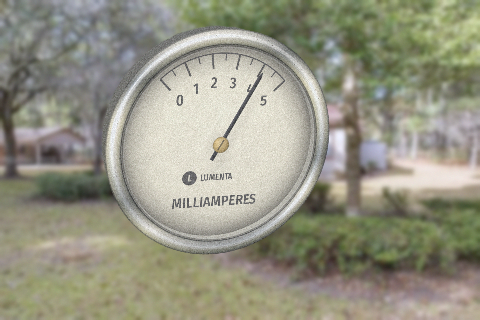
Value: 4,mA
